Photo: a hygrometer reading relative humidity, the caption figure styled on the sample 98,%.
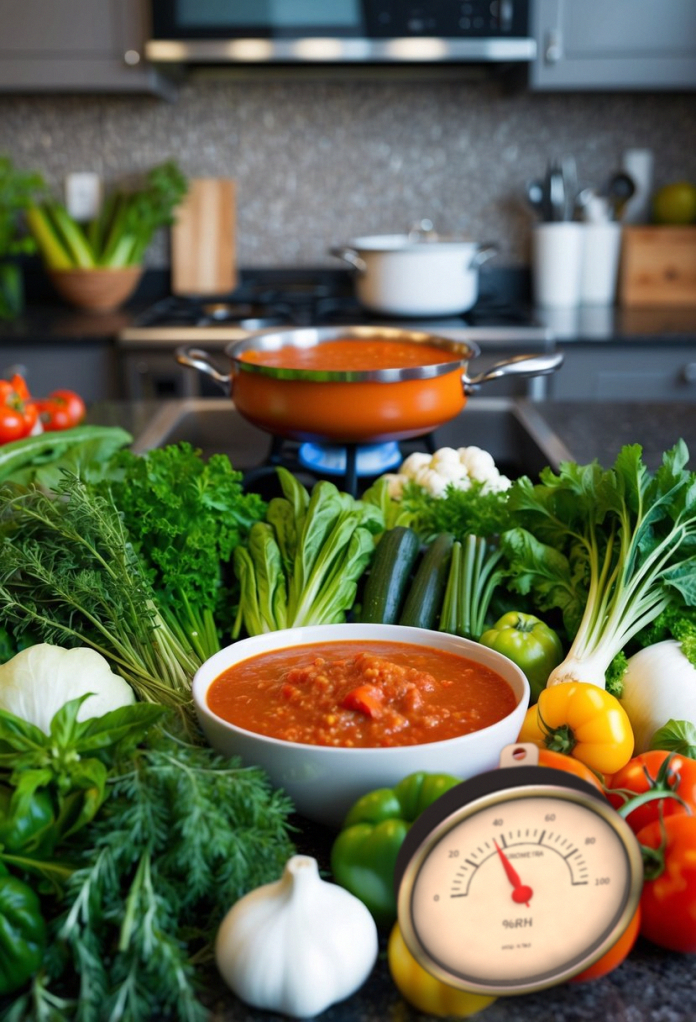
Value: 36,%
